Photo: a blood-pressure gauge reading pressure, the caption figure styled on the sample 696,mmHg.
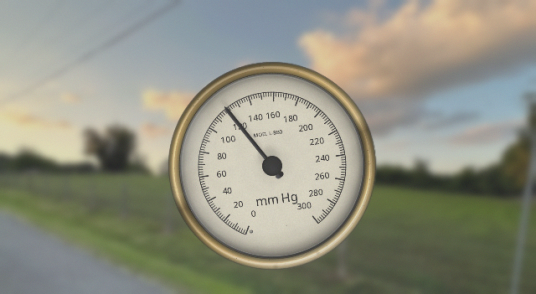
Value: 120,mmHg
